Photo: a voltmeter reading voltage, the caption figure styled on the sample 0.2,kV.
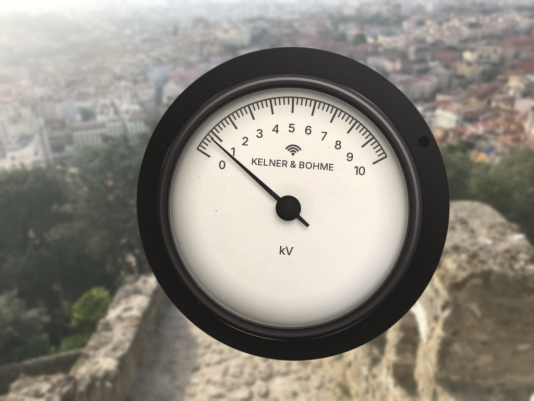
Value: 0.8,kV
